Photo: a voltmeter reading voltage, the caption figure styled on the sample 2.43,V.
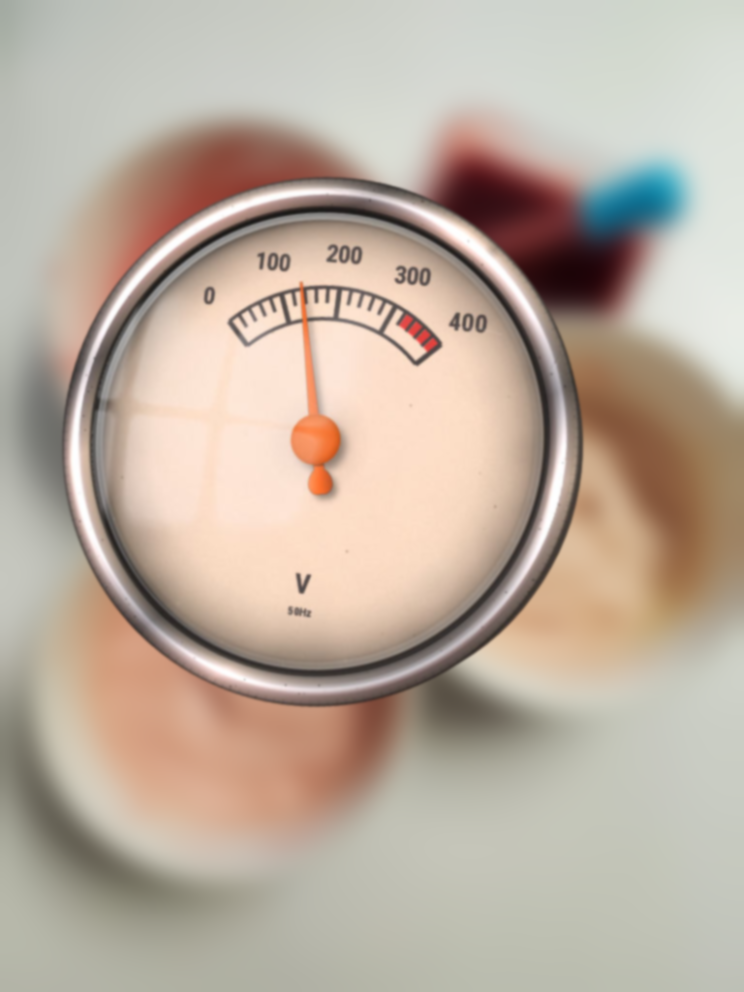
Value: 140,V
